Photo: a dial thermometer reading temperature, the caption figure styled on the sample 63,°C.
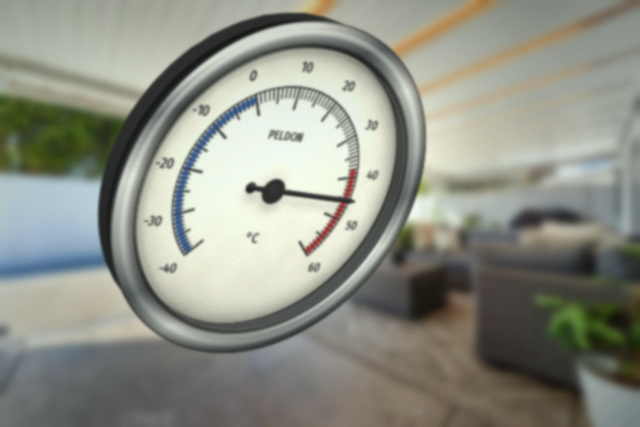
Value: 45,°C
